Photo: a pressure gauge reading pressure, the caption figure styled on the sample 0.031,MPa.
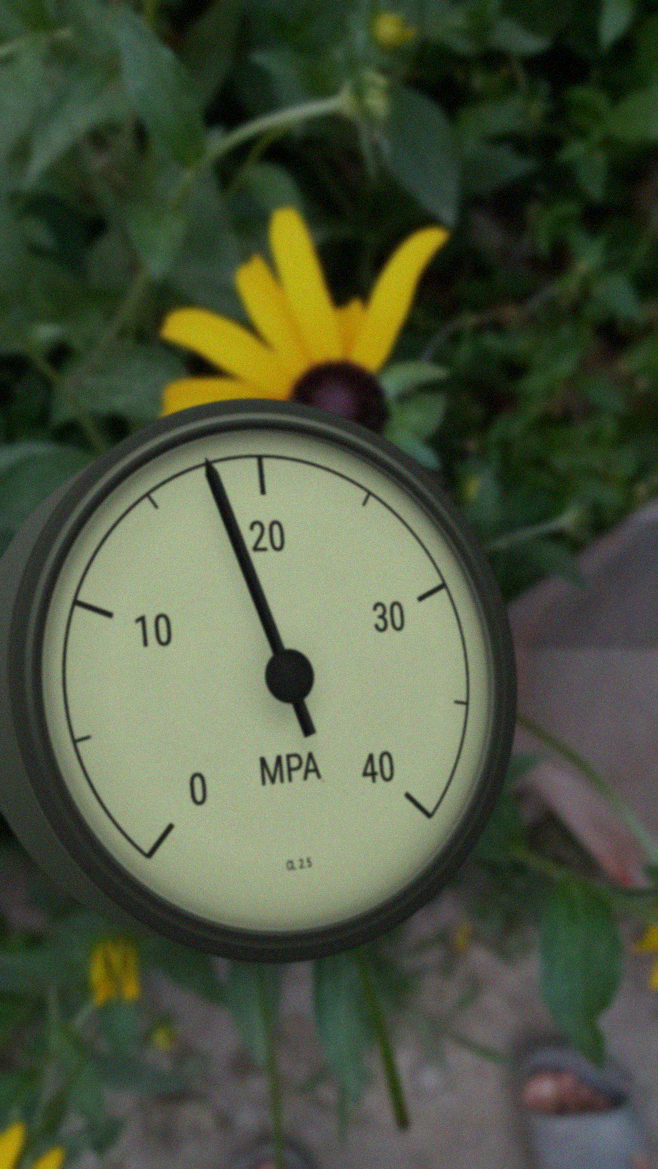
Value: 17.5,MPa
